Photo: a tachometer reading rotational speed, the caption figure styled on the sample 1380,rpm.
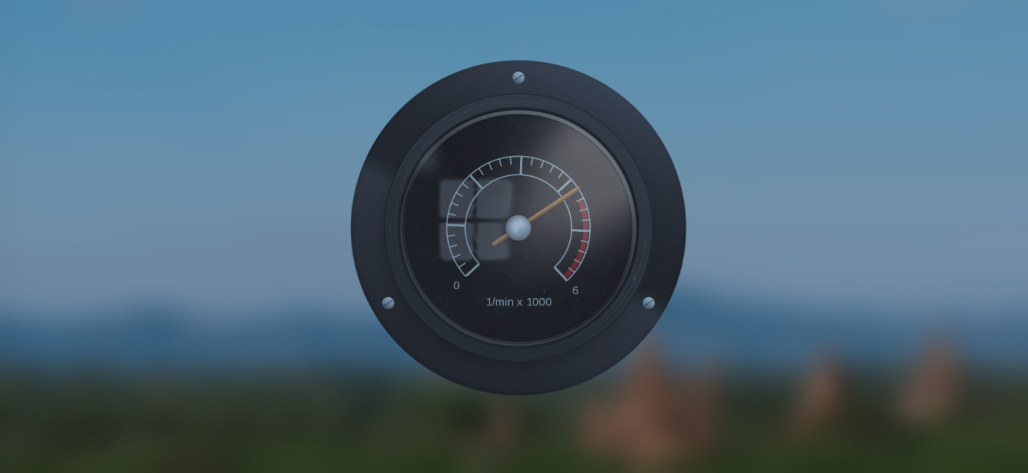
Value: 4200,rpm
